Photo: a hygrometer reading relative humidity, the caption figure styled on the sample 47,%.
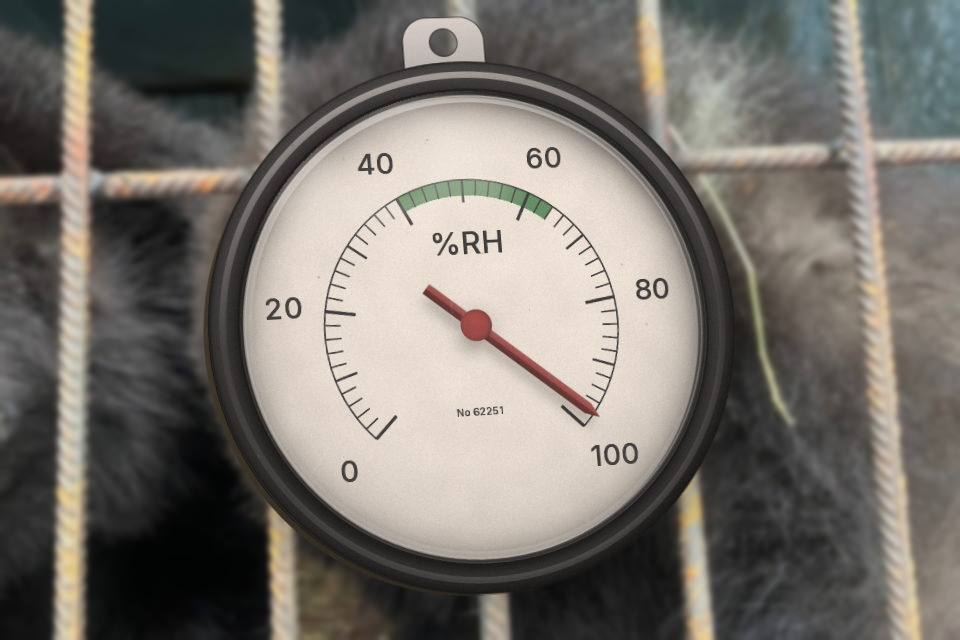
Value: 98,%
